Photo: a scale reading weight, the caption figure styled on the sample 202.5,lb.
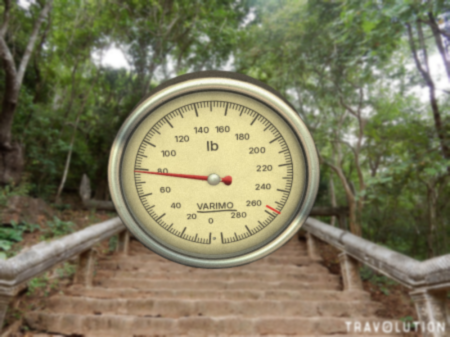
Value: 80,lb
